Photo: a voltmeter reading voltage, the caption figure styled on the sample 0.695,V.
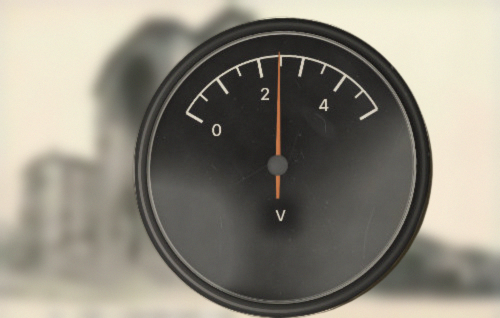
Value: 2.5,V
